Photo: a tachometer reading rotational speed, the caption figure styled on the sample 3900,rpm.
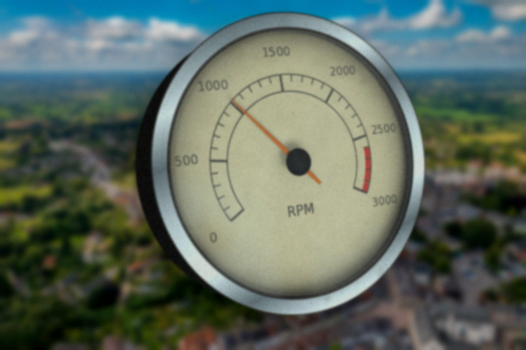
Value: 1000,rpm
